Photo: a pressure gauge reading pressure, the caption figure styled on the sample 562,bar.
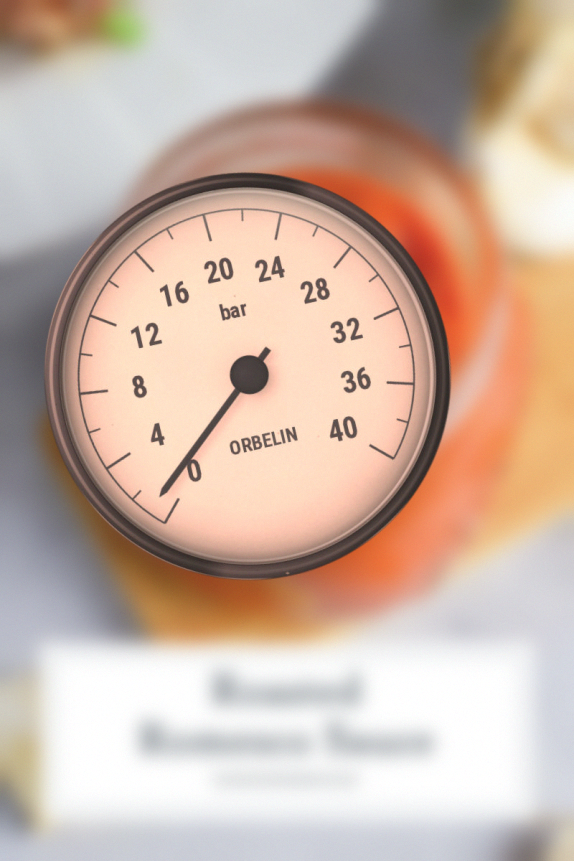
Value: 1,bar
